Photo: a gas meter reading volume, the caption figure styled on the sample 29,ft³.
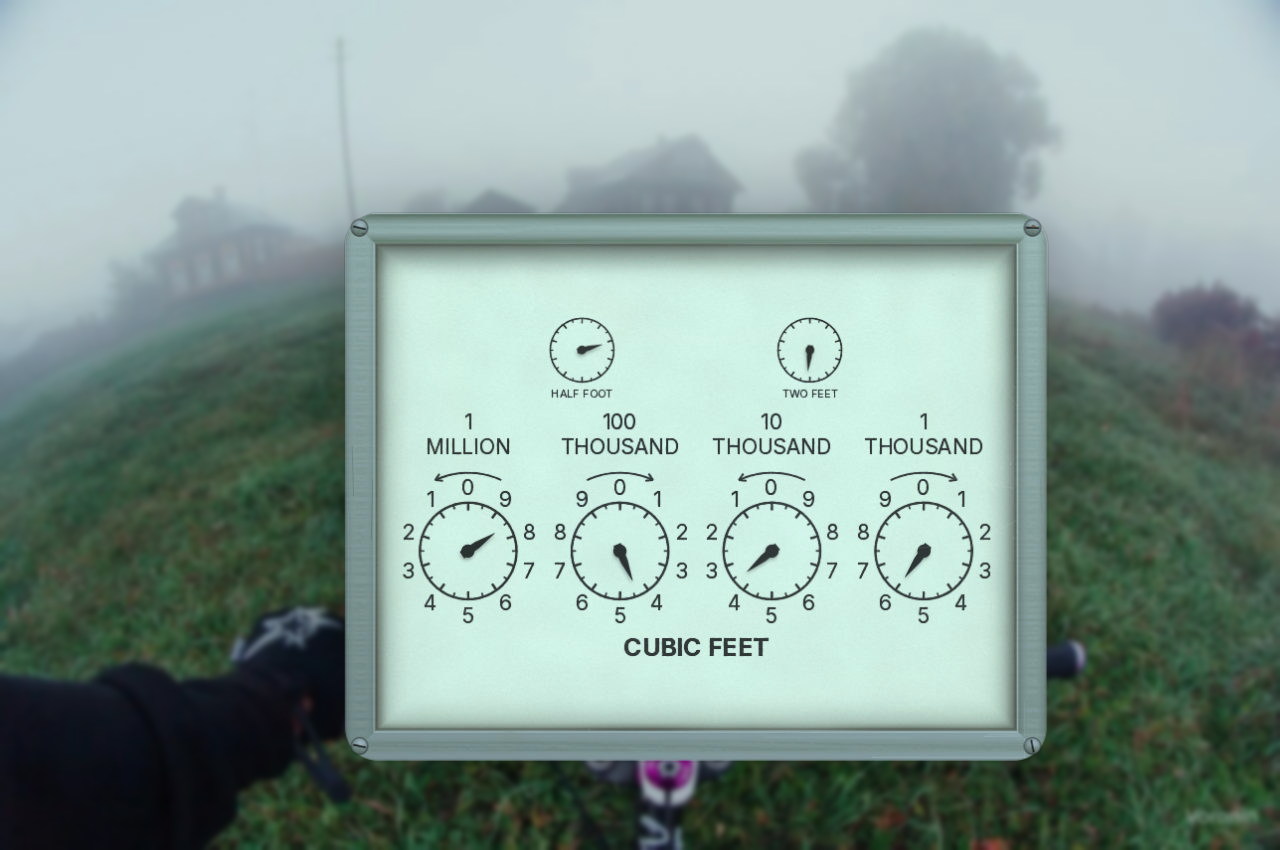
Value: 843600,ft³
